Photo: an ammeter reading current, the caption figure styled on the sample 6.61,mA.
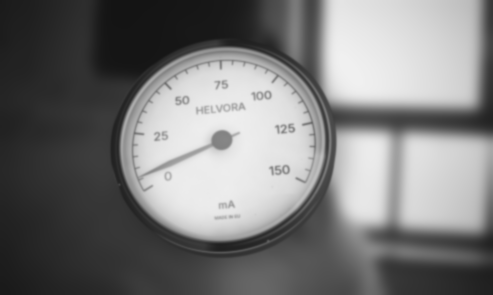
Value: 5,mA
